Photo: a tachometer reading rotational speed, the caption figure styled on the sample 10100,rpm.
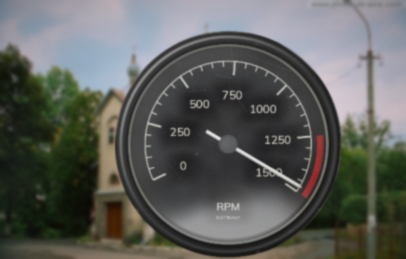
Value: 1475,rpm
